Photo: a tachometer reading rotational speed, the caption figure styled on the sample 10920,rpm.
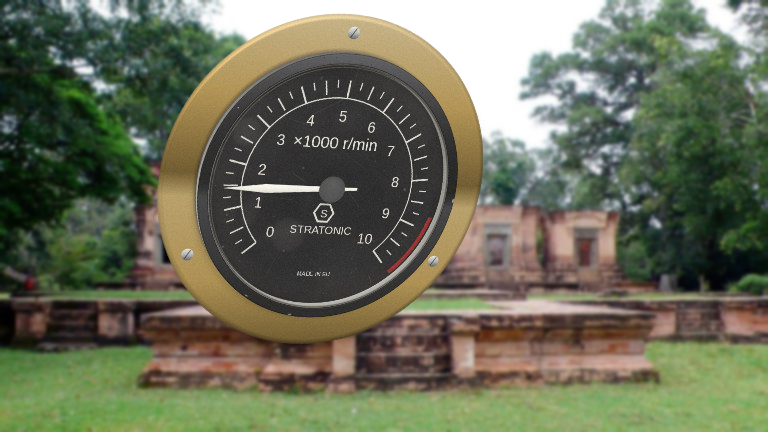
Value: 1500,rpm
